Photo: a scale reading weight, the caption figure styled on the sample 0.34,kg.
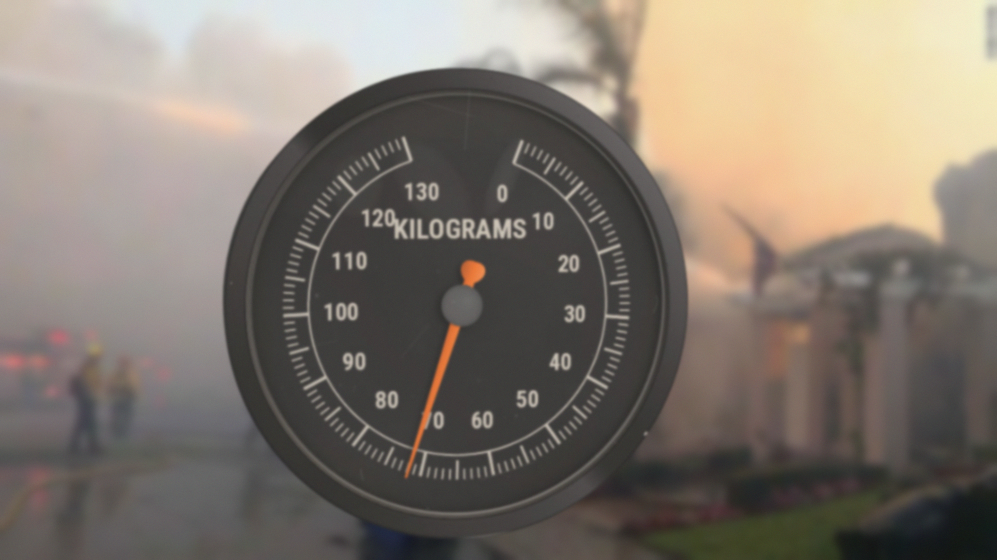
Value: 72,kg
